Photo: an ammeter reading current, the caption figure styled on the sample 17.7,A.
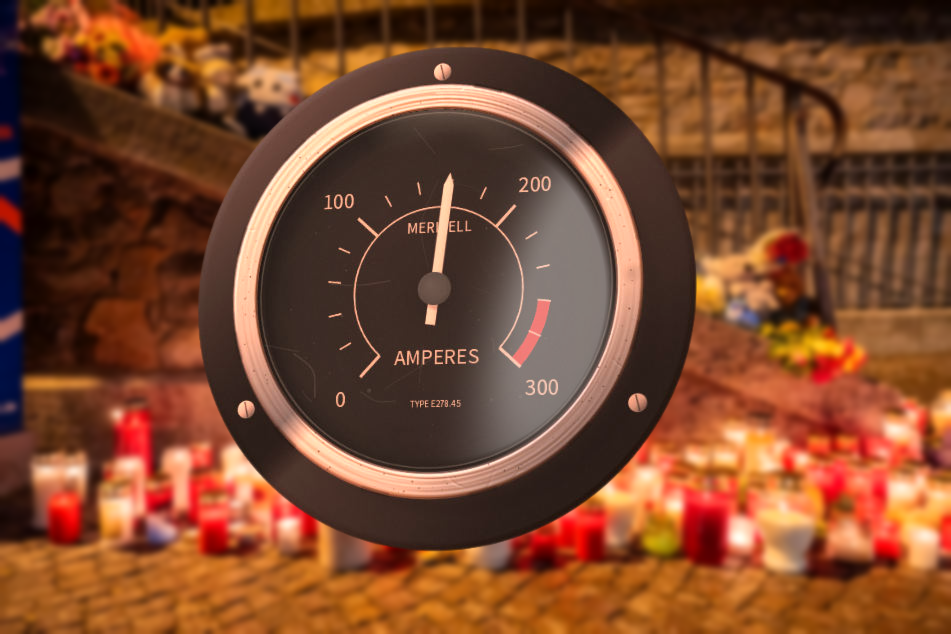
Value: 160,A
